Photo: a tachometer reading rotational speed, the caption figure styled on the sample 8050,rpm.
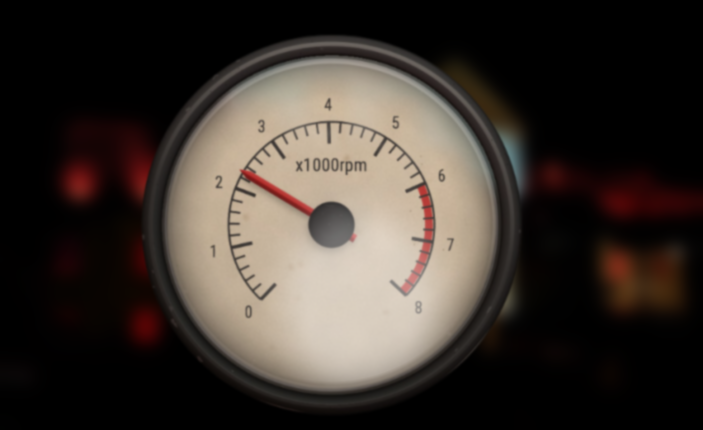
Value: 2300,rpm
